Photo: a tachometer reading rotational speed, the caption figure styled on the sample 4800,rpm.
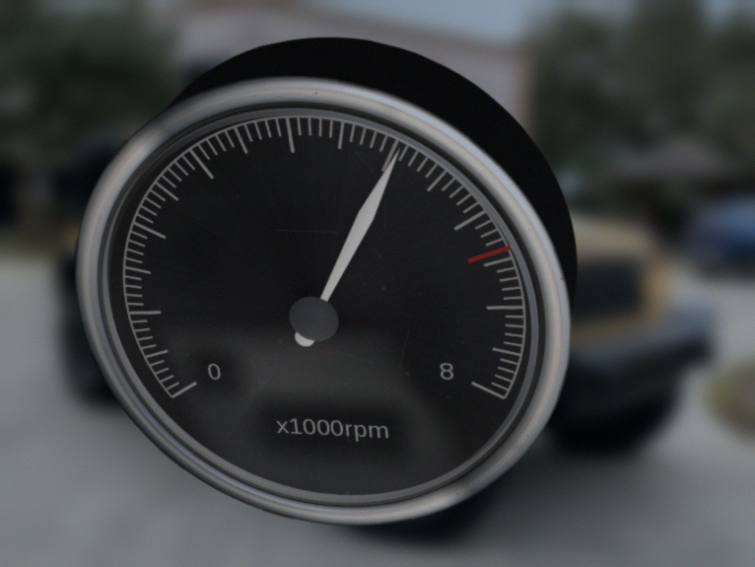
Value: 5050,rpm
